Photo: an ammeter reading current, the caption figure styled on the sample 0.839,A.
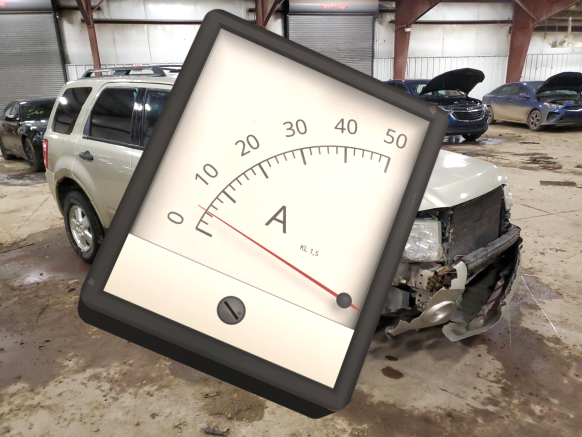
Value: 4,A
